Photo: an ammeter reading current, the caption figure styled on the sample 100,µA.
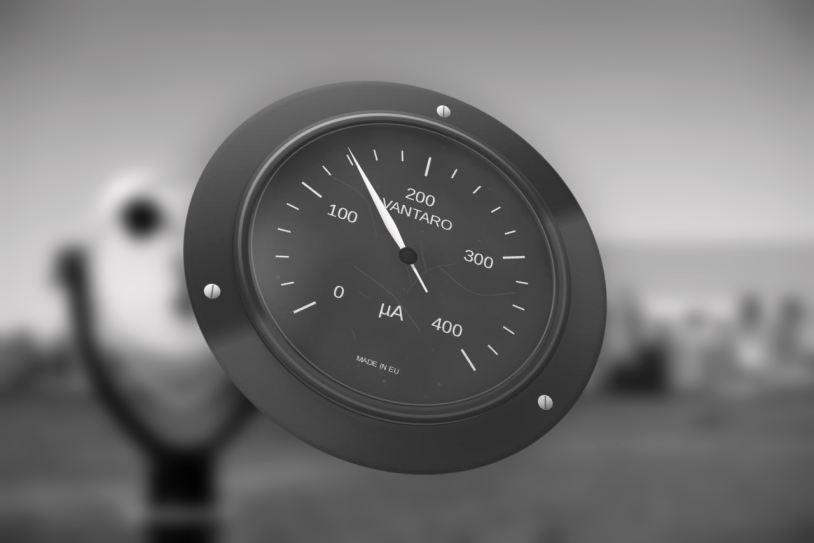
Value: 140,µA
